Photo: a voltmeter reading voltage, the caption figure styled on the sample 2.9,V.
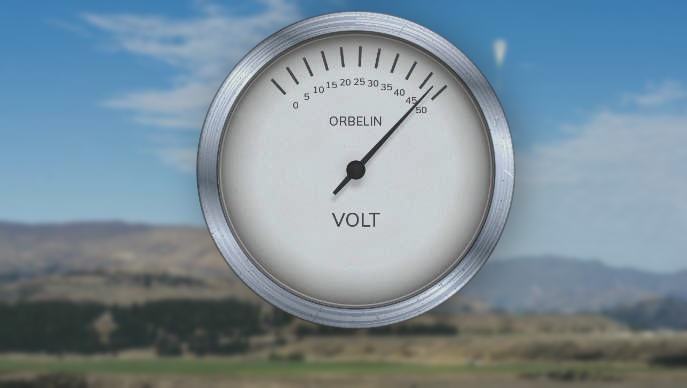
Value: 47.5,V
